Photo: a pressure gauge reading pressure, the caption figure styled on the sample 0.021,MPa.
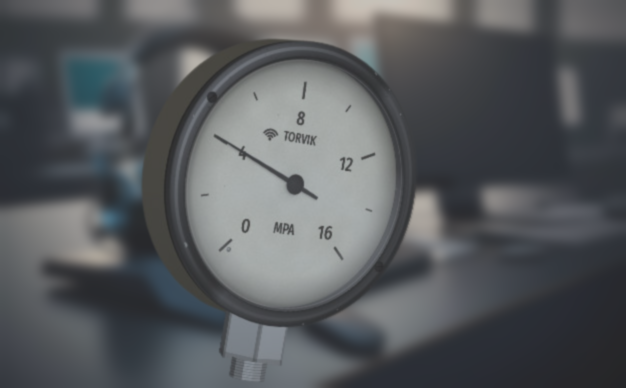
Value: 4,MPa
